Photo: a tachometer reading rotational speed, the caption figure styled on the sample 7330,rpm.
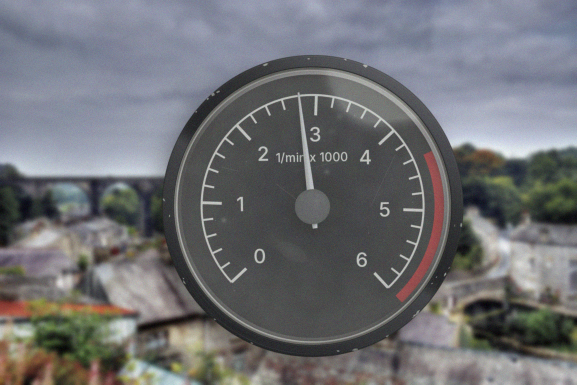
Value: 2800,rpm
